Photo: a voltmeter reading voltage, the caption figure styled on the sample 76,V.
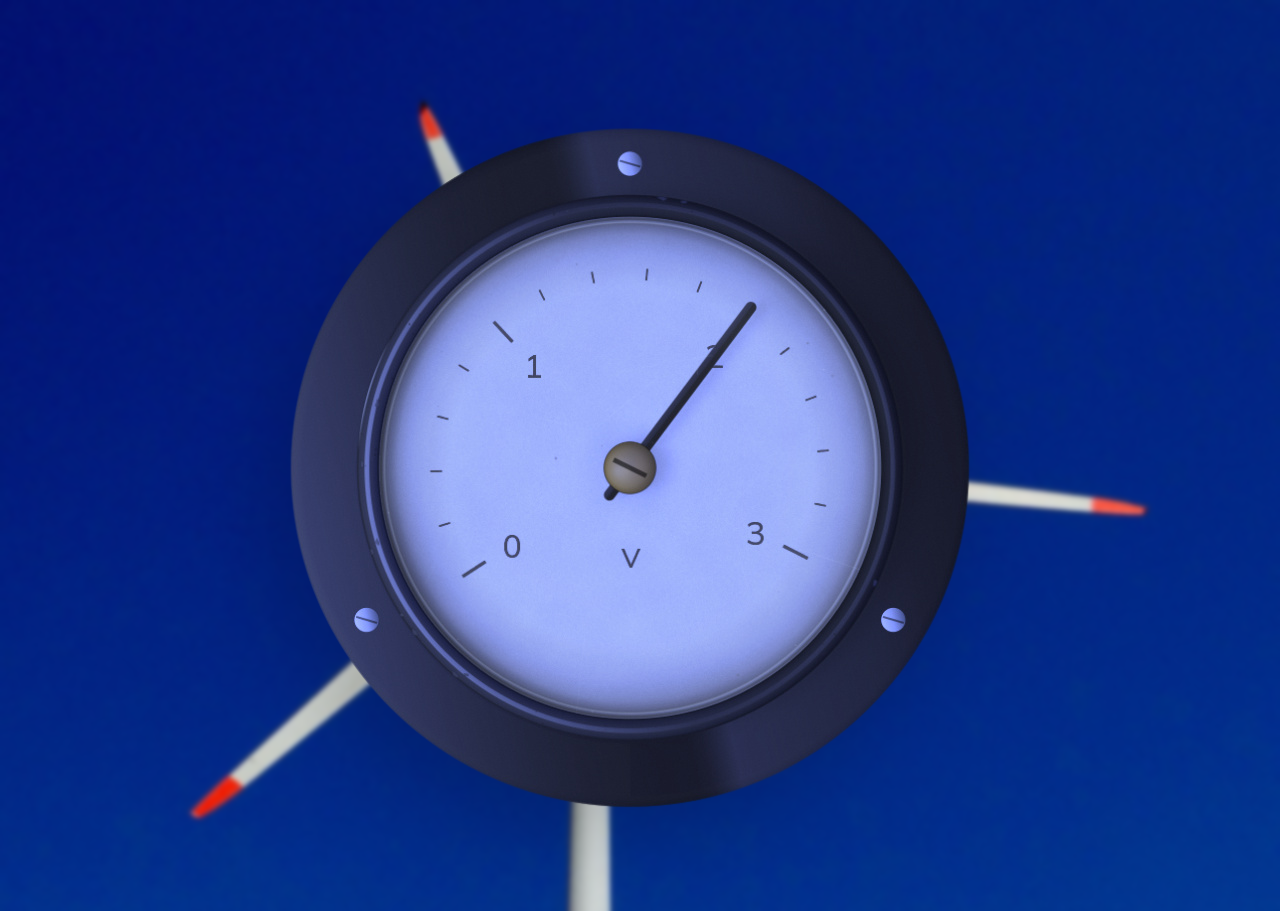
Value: 2,V
